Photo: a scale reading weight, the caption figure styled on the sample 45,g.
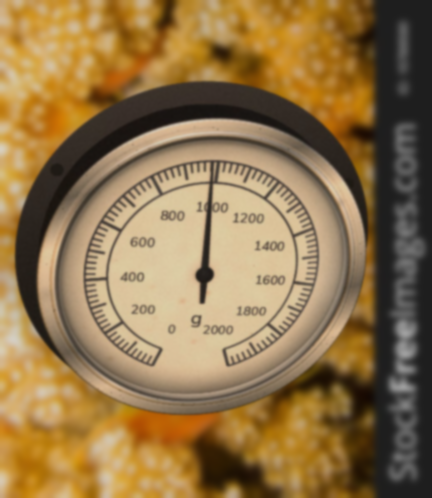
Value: 980,g
